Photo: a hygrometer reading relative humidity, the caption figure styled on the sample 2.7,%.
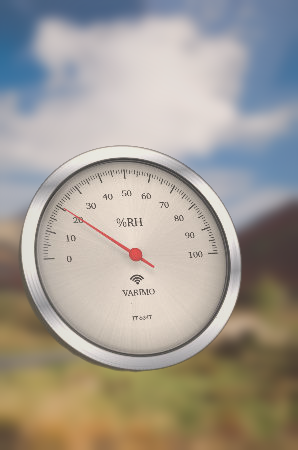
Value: 20,%
